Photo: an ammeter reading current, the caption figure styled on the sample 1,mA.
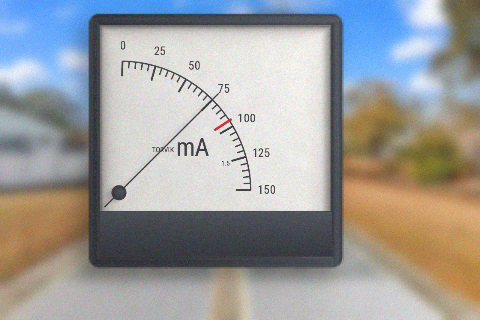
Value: 75,mA
